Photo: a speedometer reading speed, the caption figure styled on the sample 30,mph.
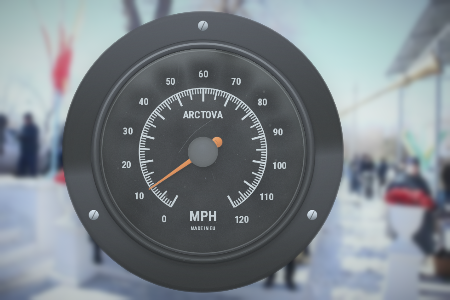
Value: 10,mph
